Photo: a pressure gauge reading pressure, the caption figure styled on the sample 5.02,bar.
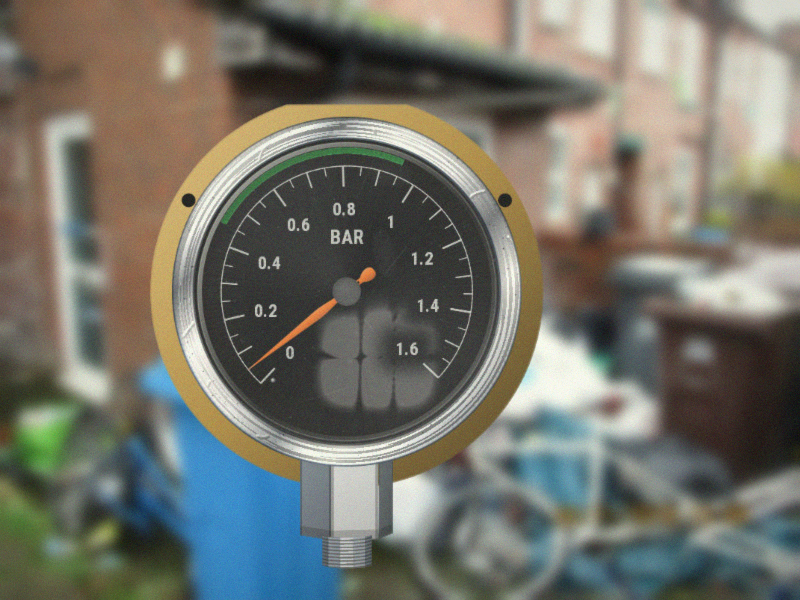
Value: 0.05,bar
